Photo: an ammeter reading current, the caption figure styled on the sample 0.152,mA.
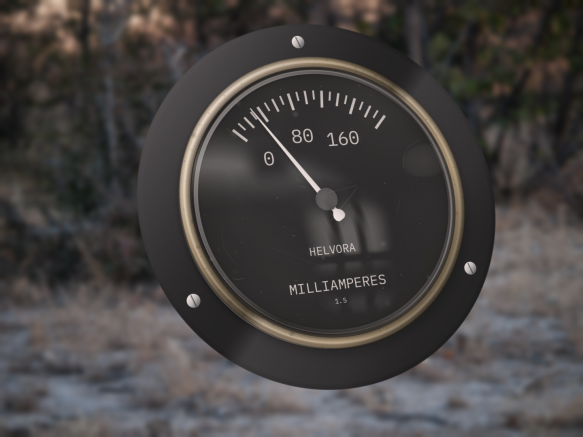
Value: 30,mA
